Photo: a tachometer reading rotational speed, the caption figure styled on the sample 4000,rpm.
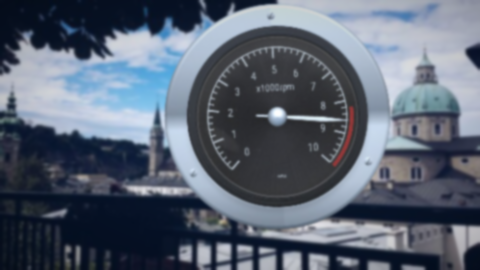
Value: 8600,rpm
